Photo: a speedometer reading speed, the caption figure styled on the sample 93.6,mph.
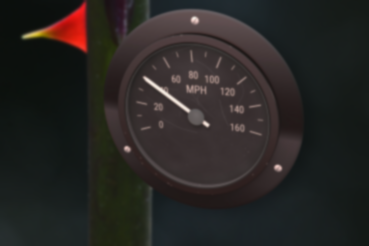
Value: 40,mph
